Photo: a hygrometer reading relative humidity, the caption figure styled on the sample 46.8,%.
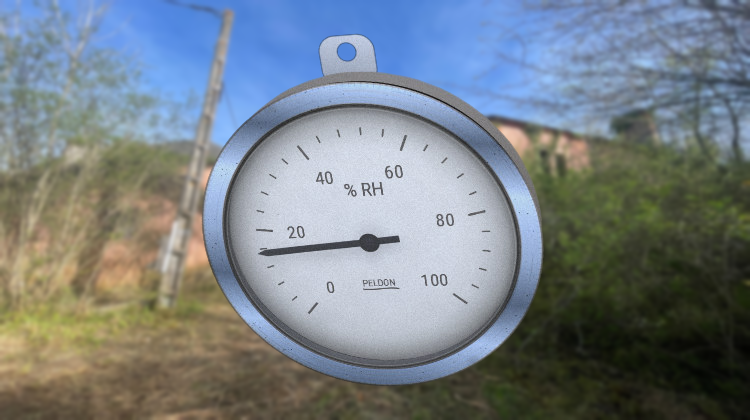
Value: 16,%
